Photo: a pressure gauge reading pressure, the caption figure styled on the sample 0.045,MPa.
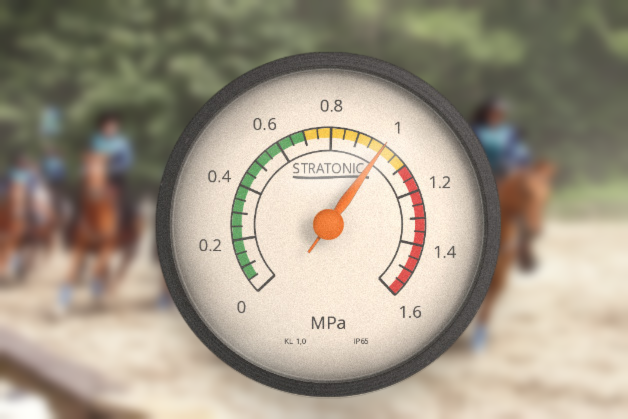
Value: 1,MPa
